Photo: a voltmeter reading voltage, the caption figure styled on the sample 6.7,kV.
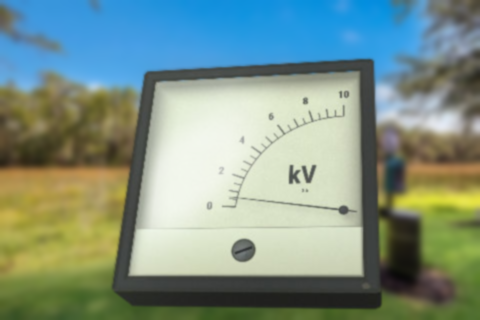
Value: 0.5,kV
